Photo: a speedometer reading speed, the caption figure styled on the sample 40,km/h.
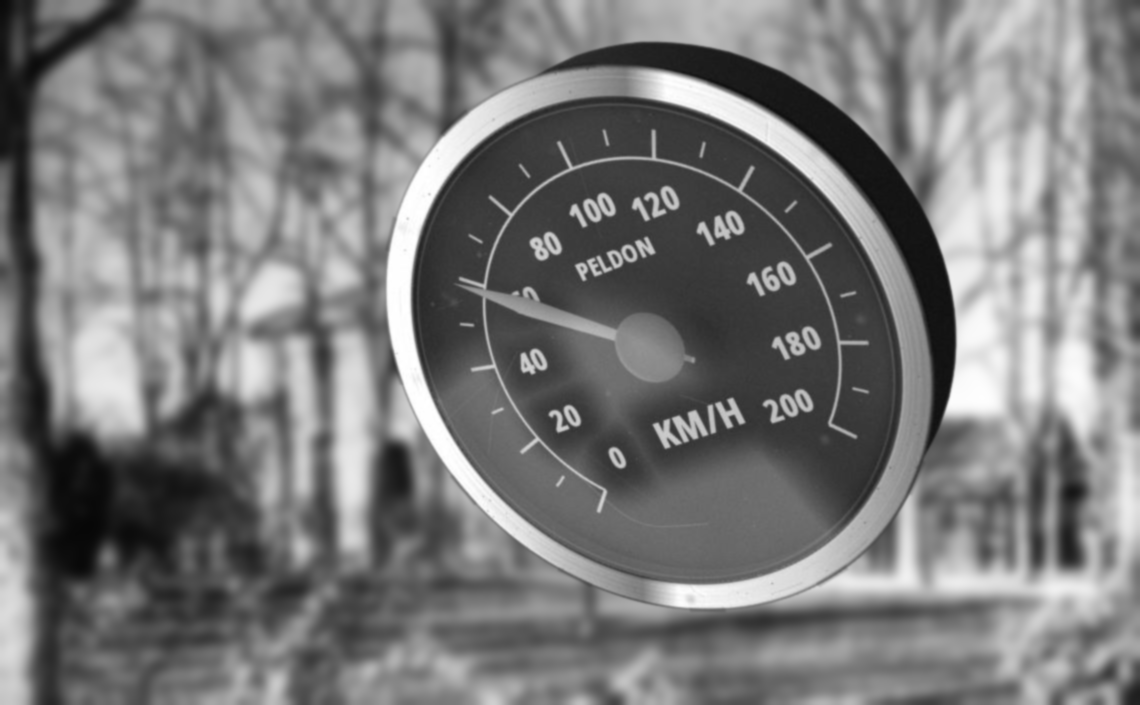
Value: 60,km/h
